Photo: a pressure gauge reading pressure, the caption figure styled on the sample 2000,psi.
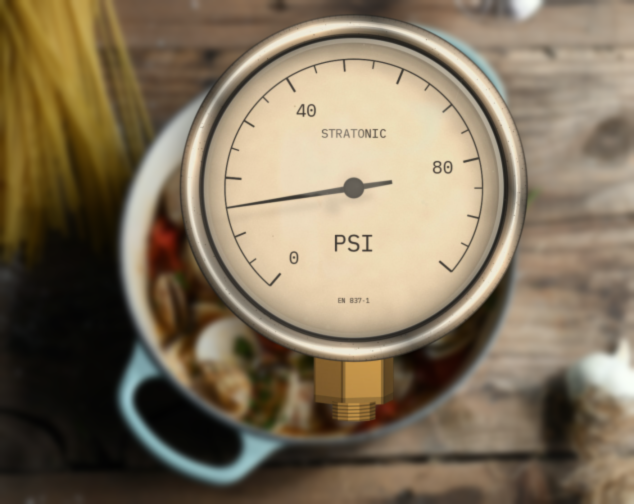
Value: 15,psi
